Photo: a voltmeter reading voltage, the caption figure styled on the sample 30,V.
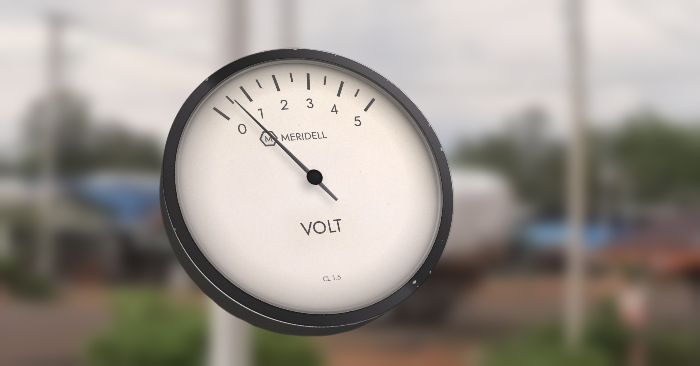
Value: 0.5,V
